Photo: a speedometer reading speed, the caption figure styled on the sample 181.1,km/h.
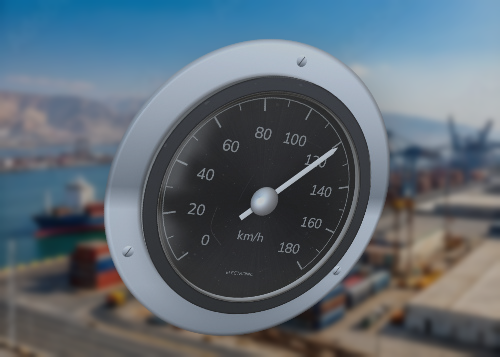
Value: 120,km/h
